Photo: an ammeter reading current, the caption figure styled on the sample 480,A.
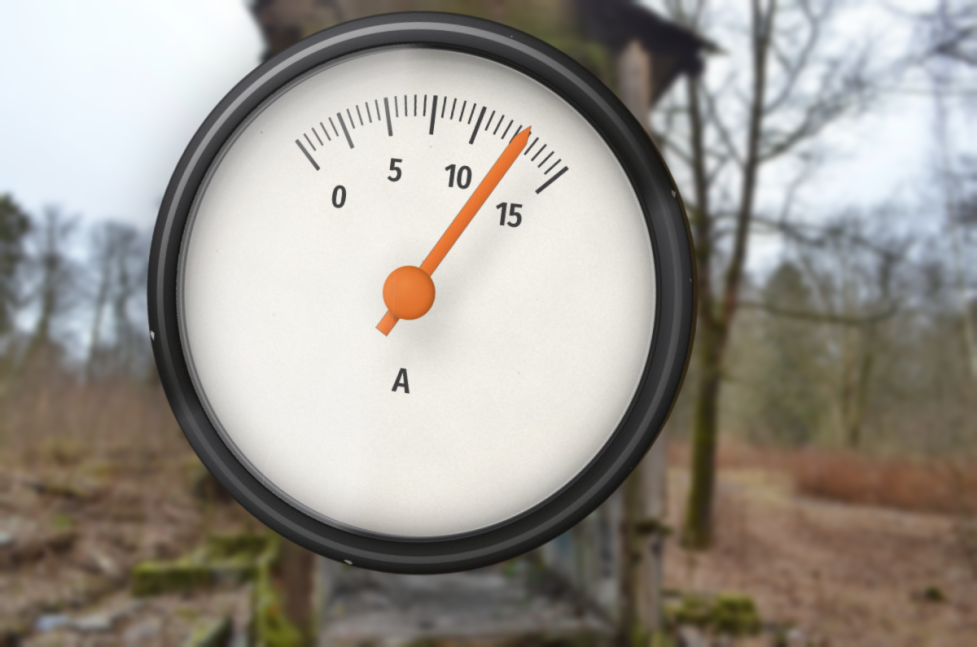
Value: 12.5,A
